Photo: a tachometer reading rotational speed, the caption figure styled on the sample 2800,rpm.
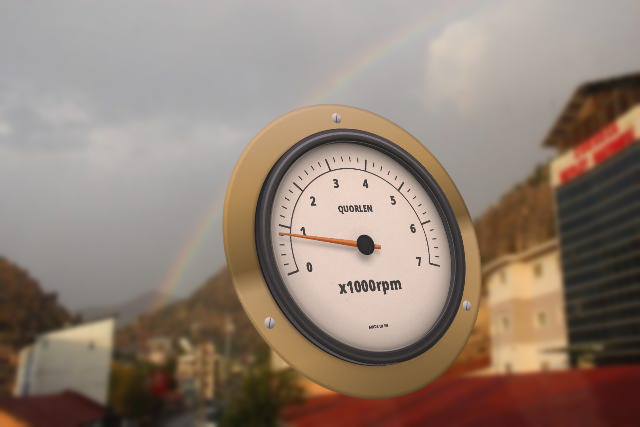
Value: 800,rpm
